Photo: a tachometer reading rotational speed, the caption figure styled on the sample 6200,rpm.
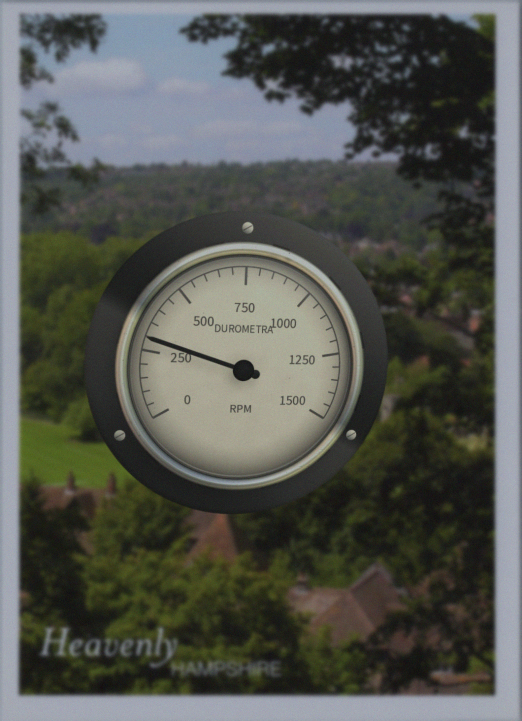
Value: 300,rpm
